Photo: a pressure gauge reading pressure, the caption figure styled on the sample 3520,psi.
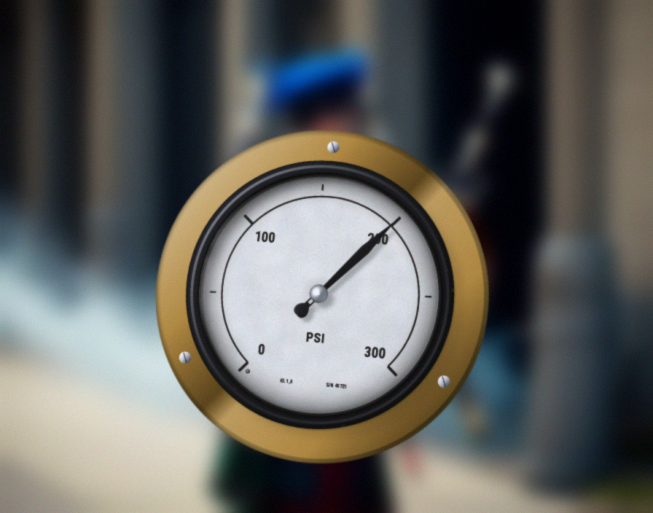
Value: 200,psi
